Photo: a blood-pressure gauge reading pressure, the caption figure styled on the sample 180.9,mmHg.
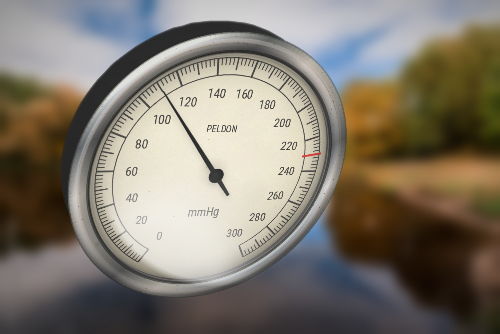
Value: 110,mmHg
